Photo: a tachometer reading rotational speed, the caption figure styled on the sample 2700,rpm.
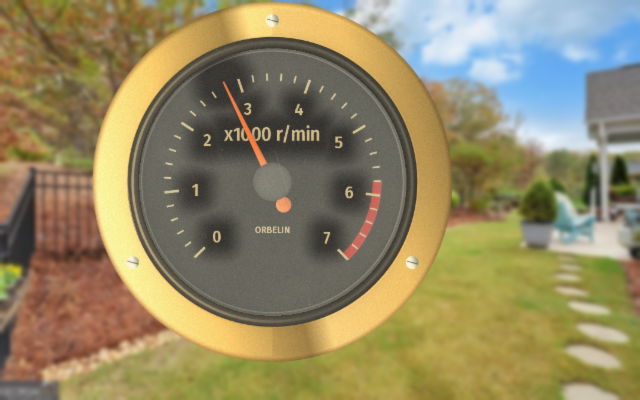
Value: 2800,rpm
